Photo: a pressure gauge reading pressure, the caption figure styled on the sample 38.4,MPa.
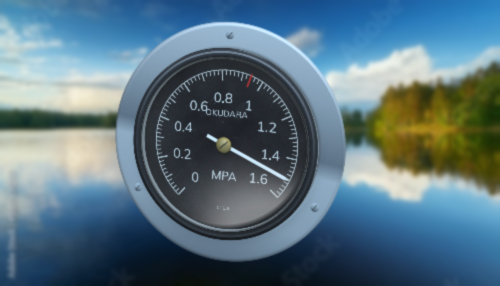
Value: 1.5,MPa
